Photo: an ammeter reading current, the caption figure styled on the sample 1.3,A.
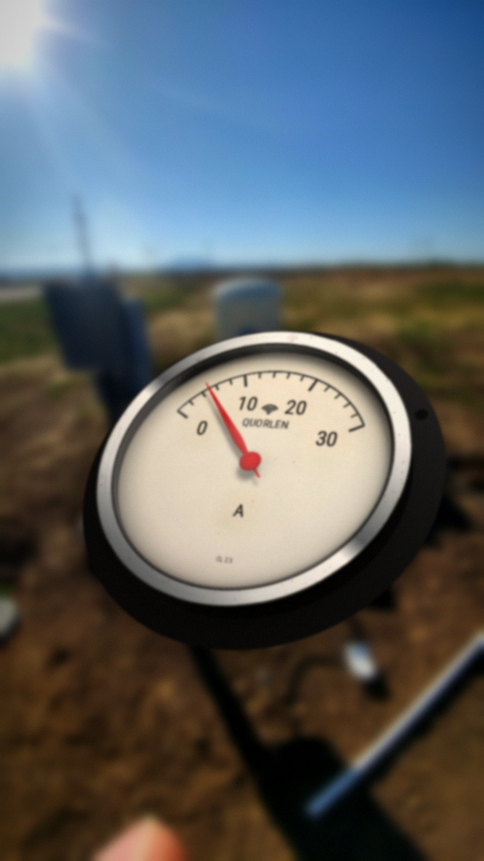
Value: 5,A
